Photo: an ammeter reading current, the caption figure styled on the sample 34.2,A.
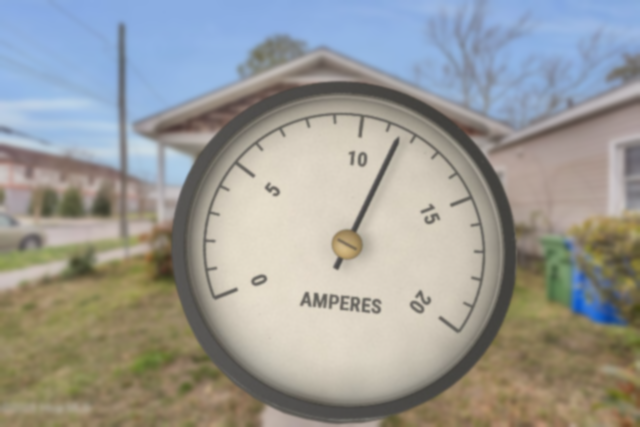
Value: 11.5,A
